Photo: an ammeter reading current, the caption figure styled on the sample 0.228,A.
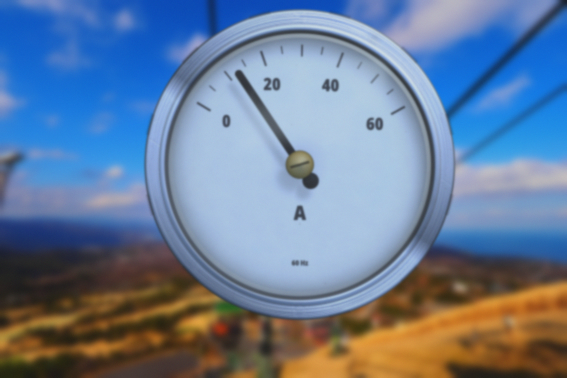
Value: 12.5,A
